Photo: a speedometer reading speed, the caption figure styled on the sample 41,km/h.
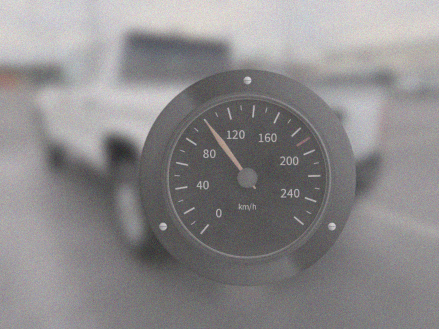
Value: 100,km/h
